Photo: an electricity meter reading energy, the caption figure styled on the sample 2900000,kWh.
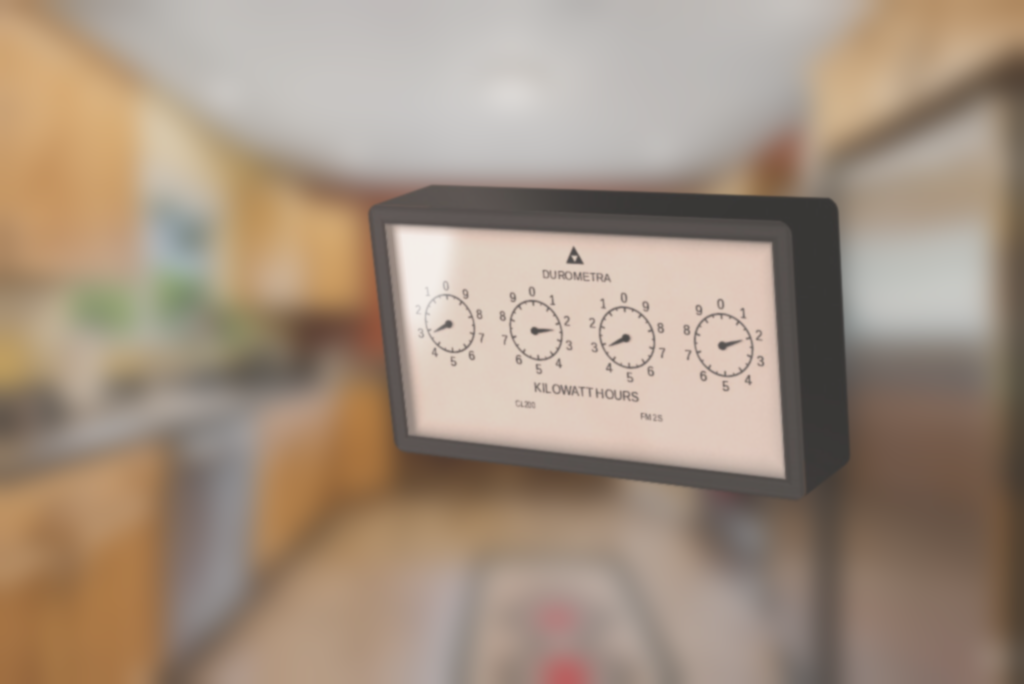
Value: 3232,kWh
